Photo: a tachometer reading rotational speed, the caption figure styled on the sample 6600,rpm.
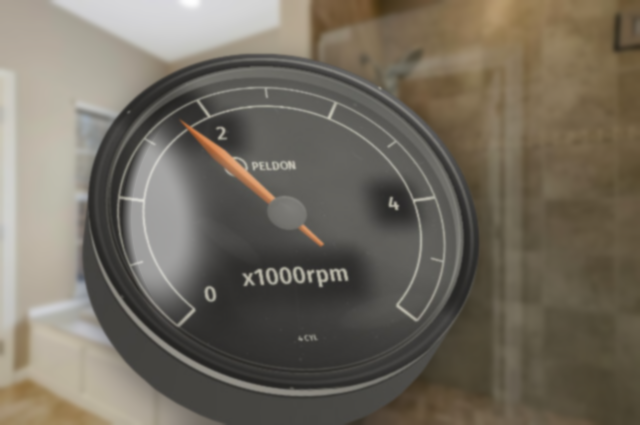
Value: 1750,rpm
